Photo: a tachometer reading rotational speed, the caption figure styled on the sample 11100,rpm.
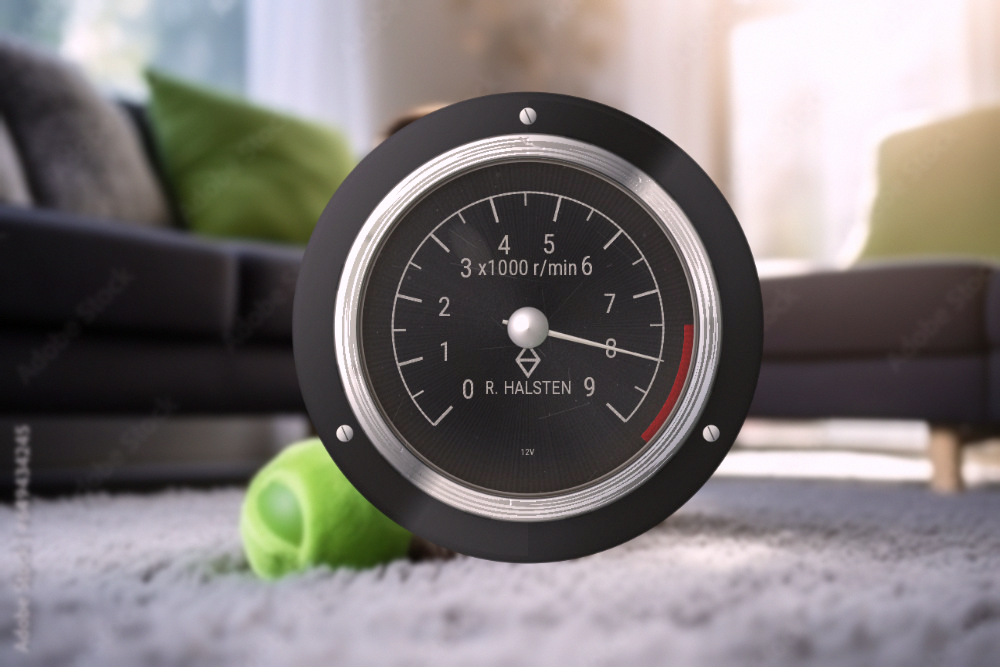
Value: 8000,rpm
